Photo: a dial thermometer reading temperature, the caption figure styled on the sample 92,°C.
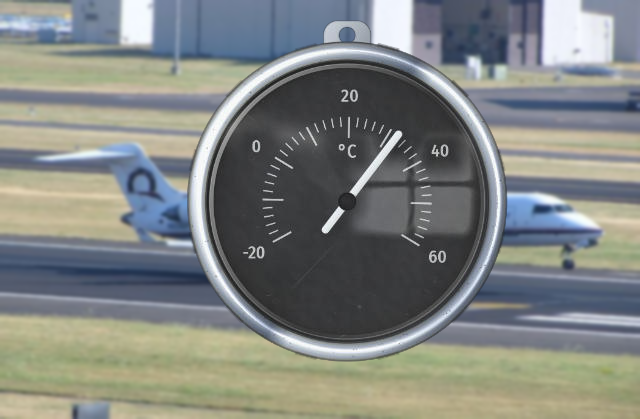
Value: 32,°C
